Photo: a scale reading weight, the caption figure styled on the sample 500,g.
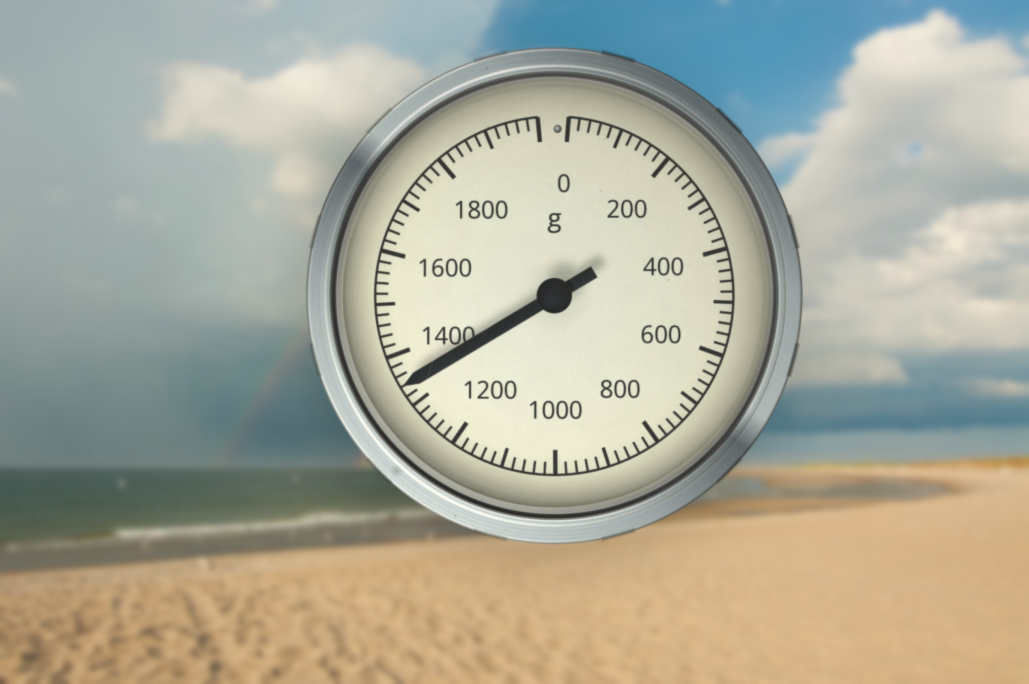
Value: 1340,g
